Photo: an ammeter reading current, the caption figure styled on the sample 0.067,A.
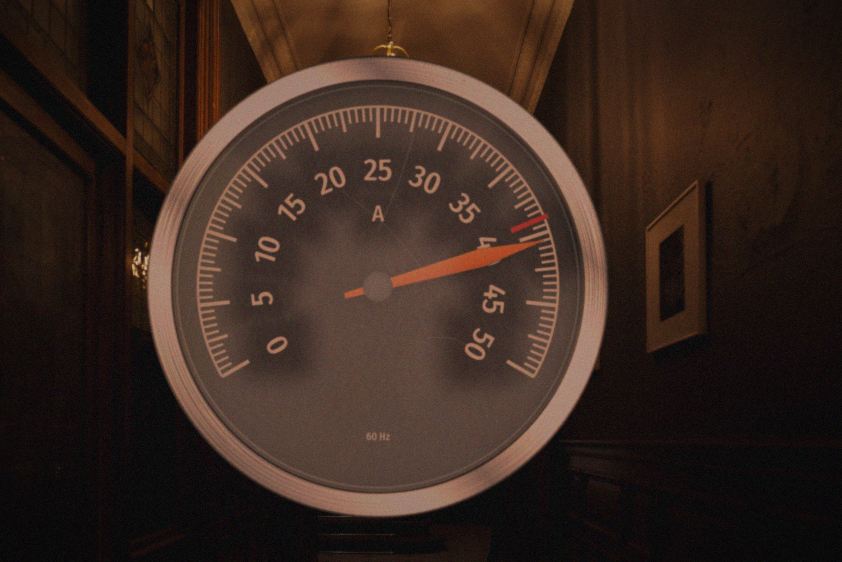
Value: 40.5,A
